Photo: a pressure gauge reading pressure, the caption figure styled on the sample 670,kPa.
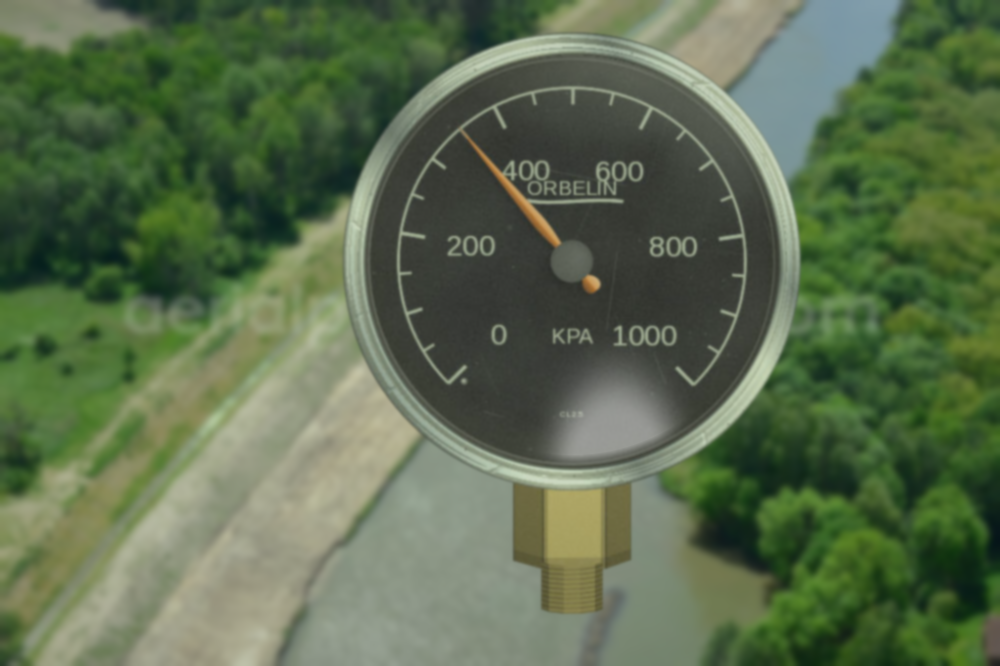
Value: 350,kPa
